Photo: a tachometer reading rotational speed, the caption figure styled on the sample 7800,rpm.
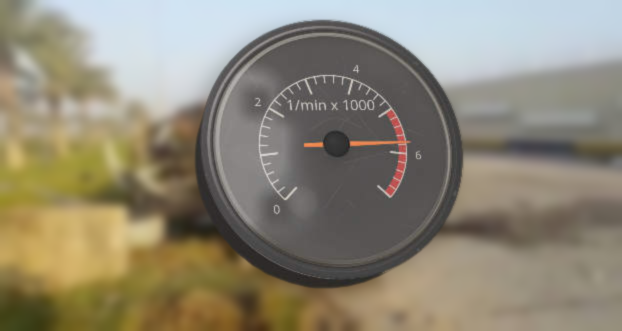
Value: 5800,rpm
